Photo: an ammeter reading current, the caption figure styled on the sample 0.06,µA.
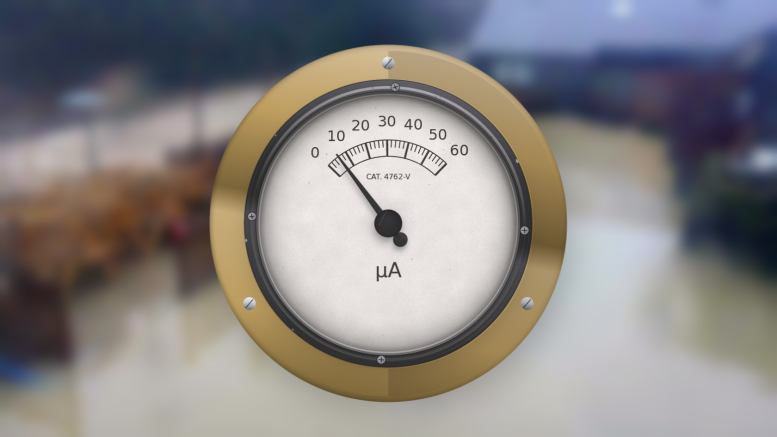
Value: 6,µA
